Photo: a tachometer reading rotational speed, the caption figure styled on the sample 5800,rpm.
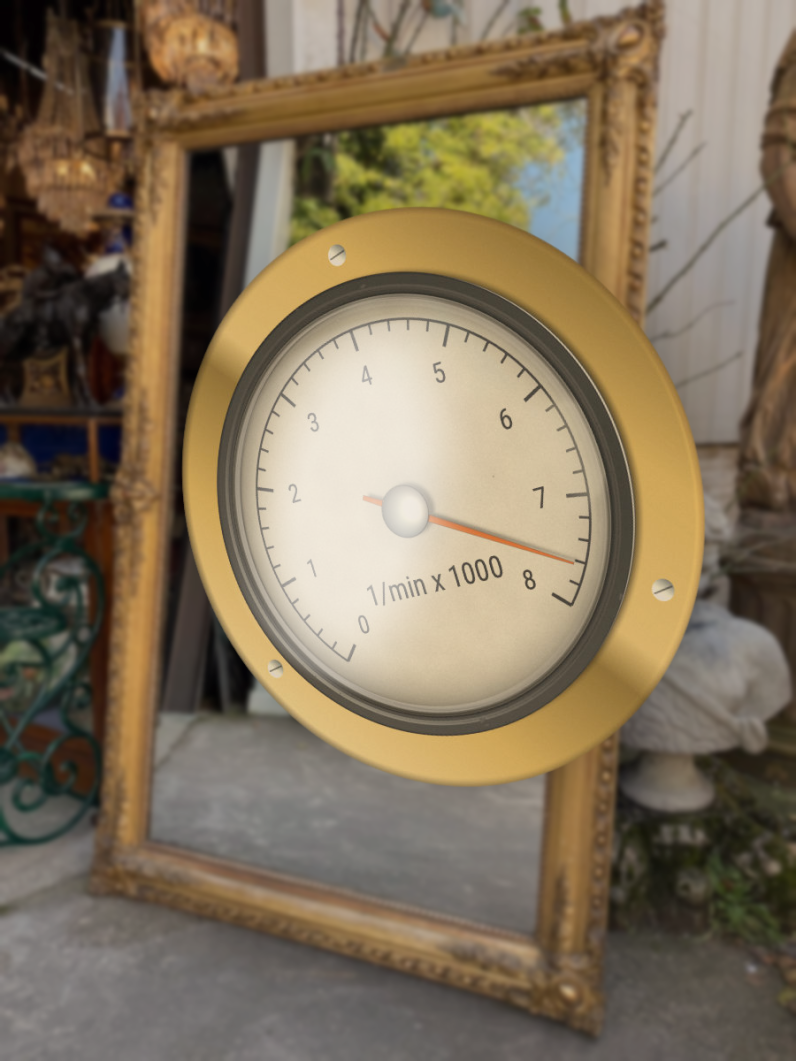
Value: 7600,rpm
